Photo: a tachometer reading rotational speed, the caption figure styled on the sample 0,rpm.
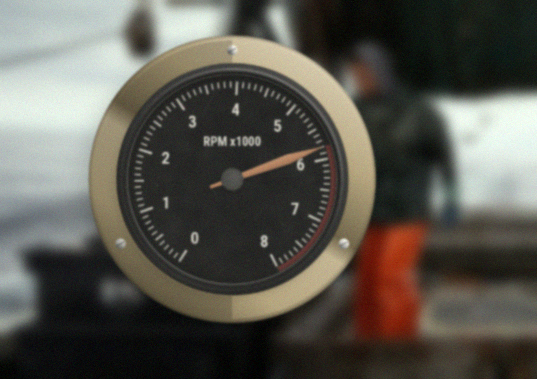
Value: 5800,rpm
